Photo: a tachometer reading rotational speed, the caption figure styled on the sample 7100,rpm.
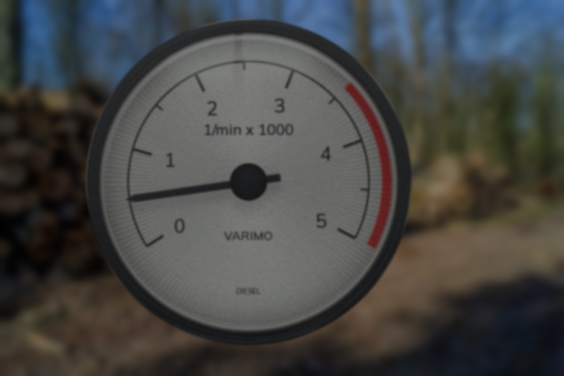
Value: 500,rpm
